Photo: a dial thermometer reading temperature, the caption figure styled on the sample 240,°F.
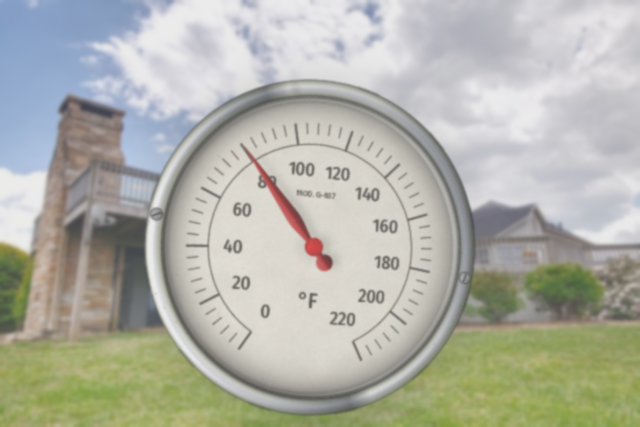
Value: 80,°F
